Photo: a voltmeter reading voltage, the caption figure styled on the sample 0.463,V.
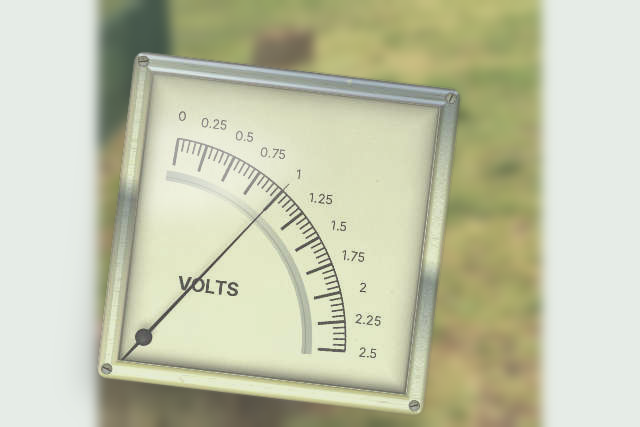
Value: 1,V
